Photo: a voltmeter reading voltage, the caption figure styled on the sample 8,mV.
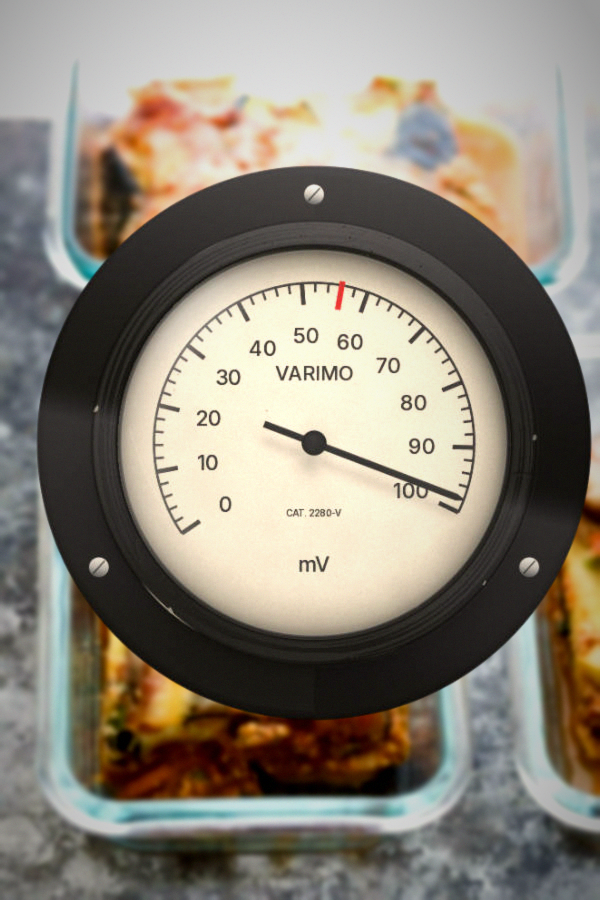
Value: 98,mV
